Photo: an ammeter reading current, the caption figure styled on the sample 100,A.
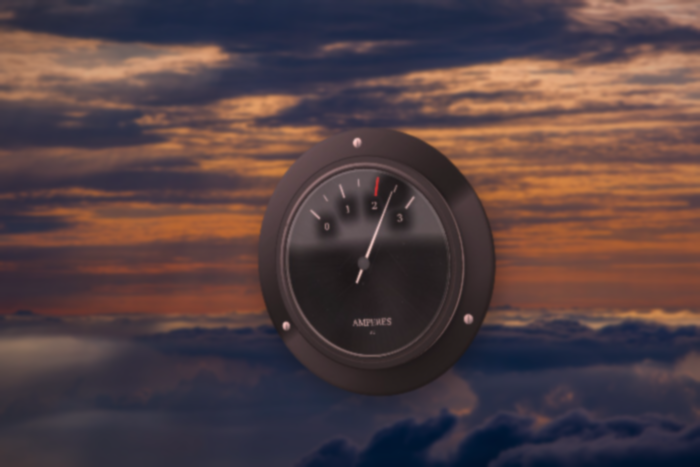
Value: 2.5,A
